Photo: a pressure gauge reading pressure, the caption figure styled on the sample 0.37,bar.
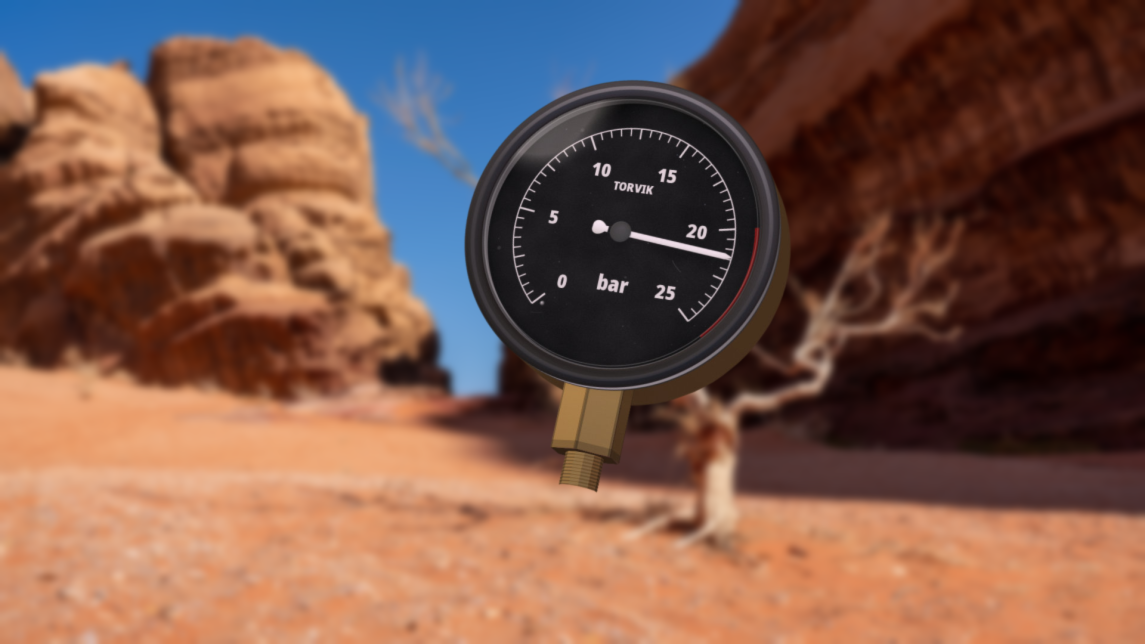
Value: 21.5,bar
